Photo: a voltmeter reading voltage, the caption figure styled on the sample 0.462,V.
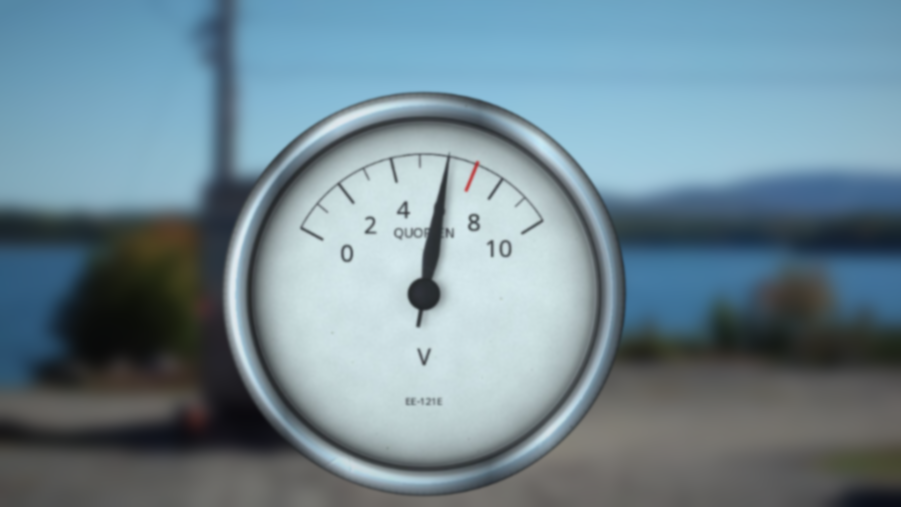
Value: 6,V
